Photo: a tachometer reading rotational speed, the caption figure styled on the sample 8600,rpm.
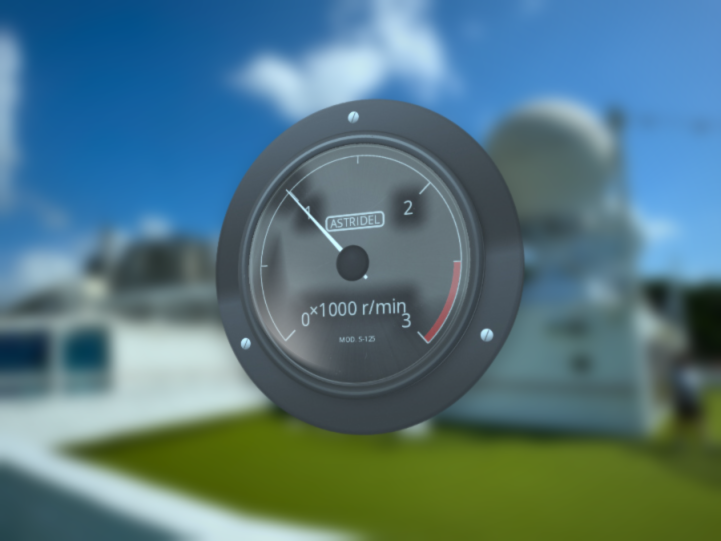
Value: 1000,rpm
